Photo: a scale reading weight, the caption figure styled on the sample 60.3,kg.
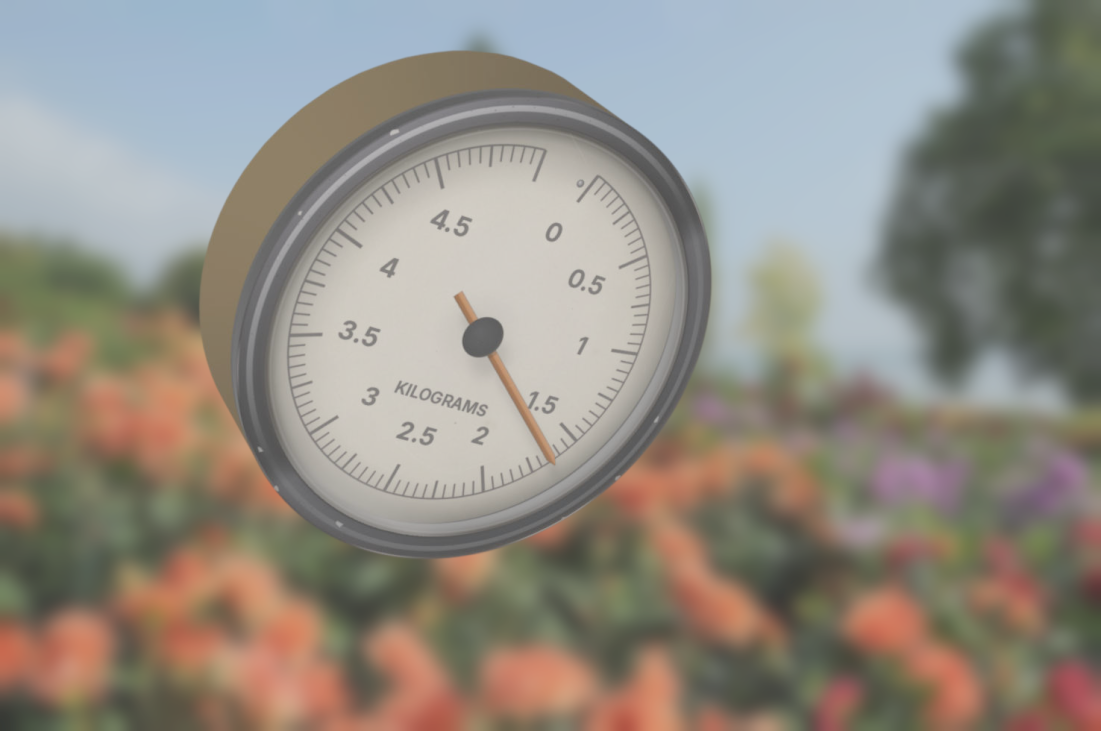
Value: 1.65,kg
